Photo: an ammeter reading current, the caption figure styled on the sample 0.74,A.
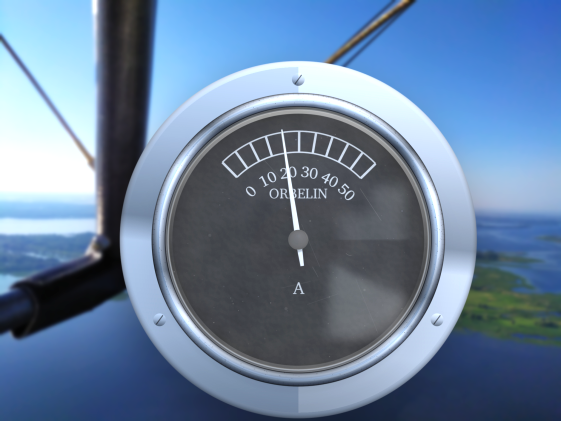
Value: 20,A
